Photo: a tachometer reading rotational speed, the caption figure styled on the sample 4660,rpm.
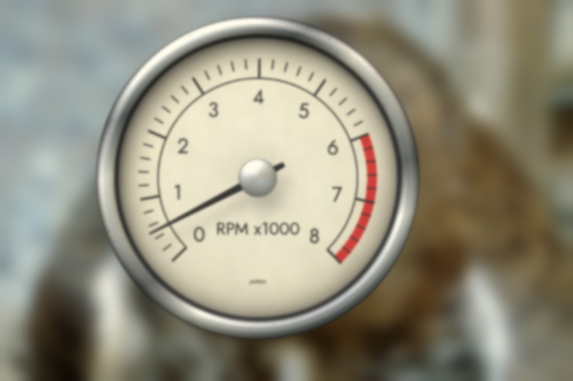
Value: 500,rpm
